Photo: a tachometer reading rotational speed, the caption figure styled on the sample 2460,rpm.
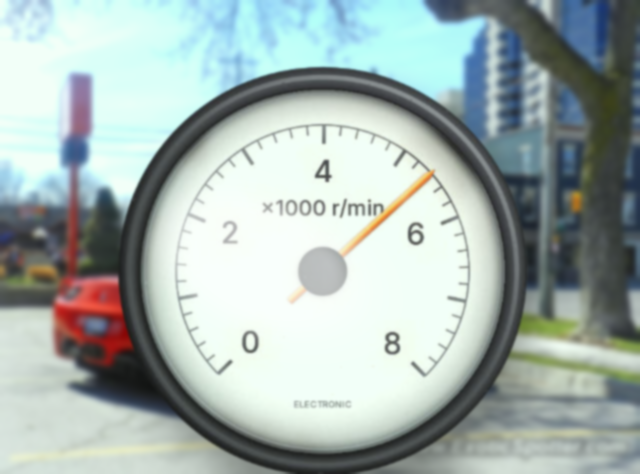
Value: 5400,rpm
